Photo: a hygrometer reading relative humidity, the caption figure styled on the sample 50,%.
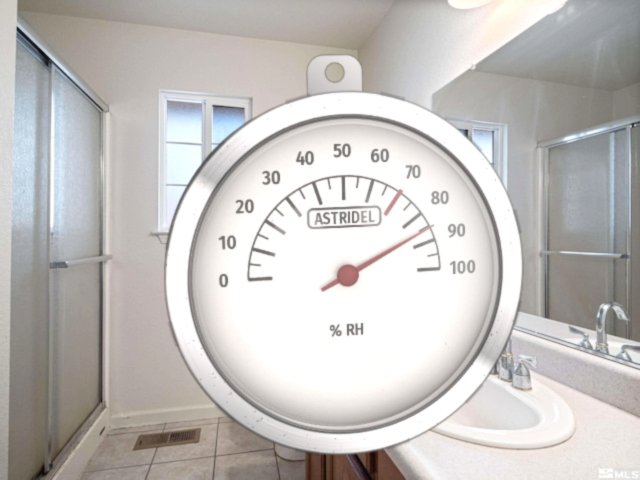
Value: 85,%
